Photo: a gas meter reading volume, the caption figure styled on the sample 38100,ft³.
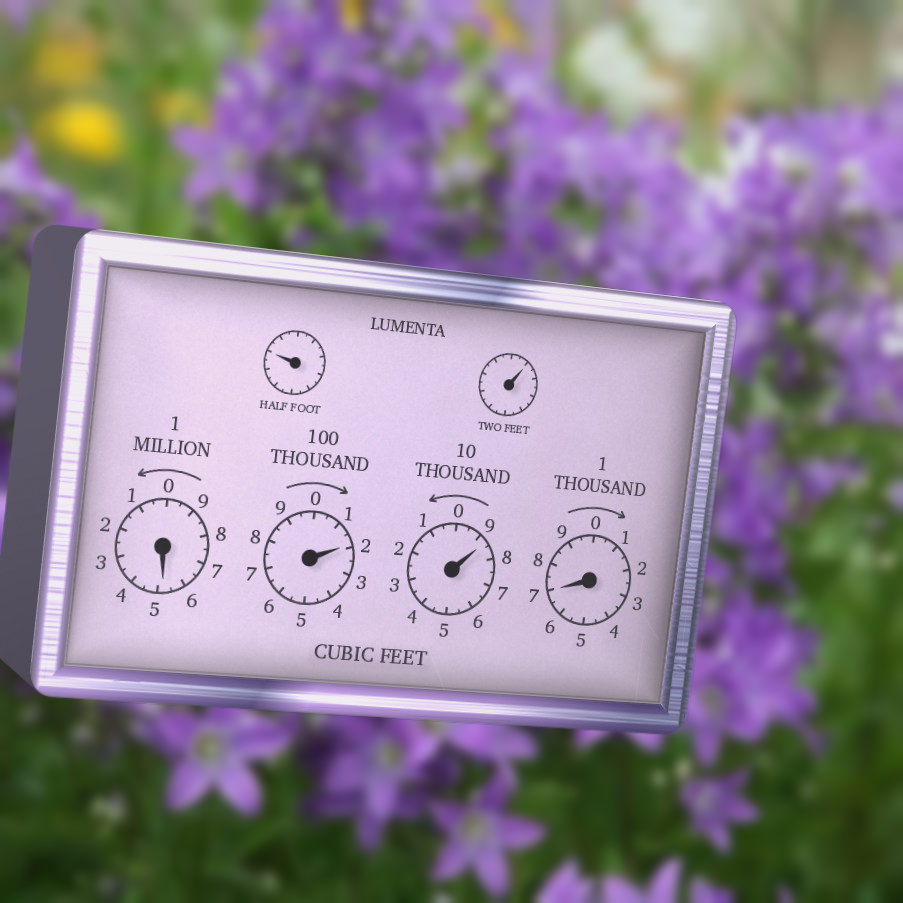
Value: 518700,ft³
